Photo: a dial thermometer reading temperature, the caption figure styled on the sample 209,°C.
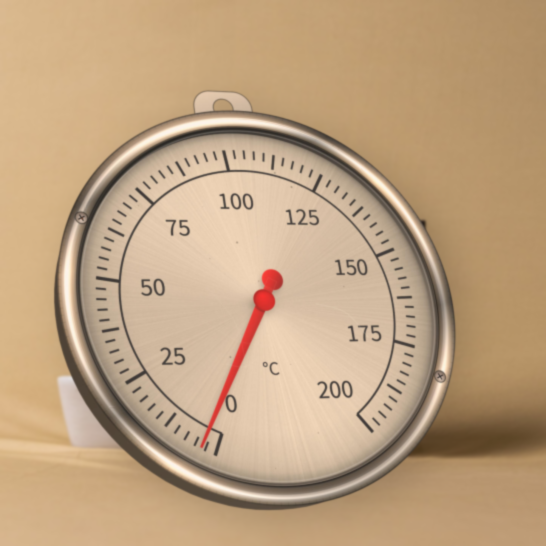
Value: 3.75,°C
